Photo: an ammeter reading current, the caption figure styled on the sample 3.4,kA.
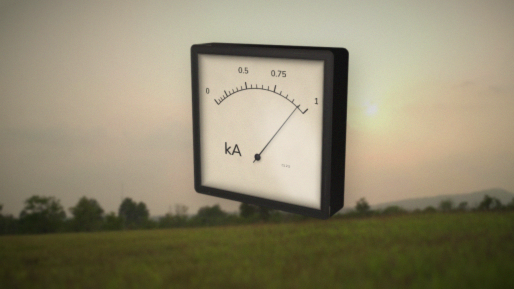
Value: 0.95,kA
